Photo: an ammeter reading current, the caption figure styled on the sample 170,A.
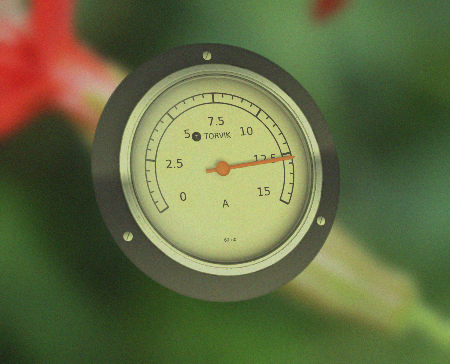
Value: 12.75,A
